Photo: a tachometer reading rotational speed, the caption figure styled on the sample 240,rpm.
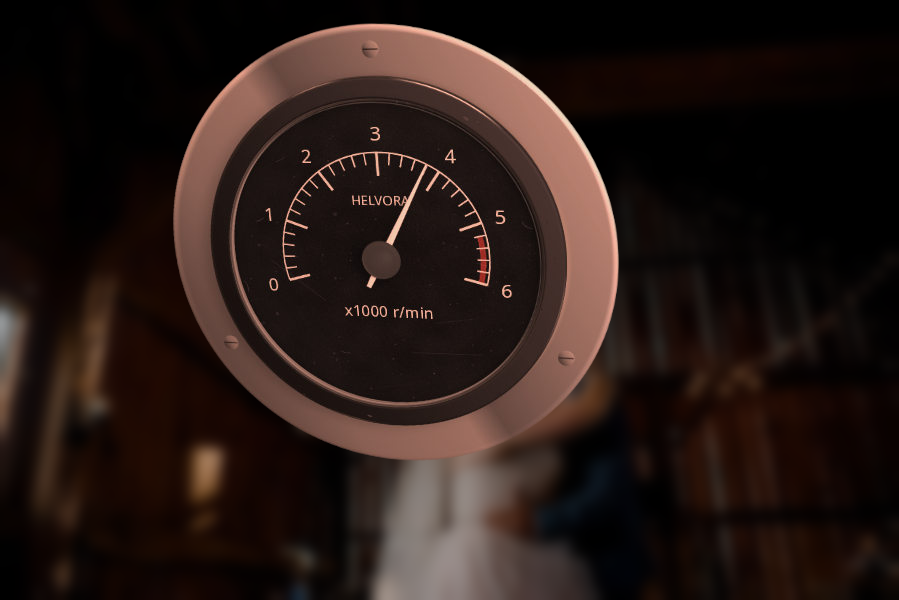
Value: 3800,rpm
